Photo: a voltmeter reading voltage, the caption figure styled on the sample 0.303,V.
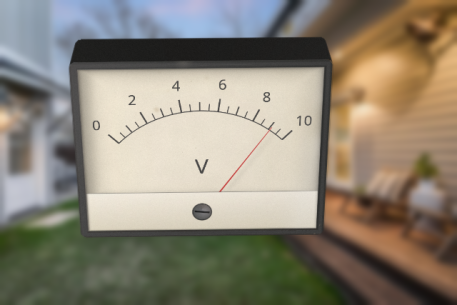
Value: 9,V
